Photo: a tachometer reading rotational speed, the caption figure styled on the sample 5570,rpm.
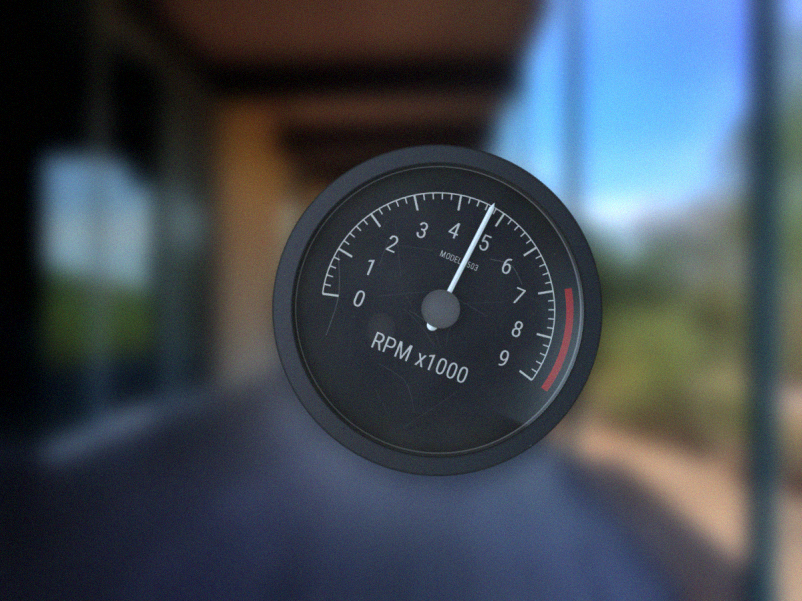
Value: 4700,rpm
